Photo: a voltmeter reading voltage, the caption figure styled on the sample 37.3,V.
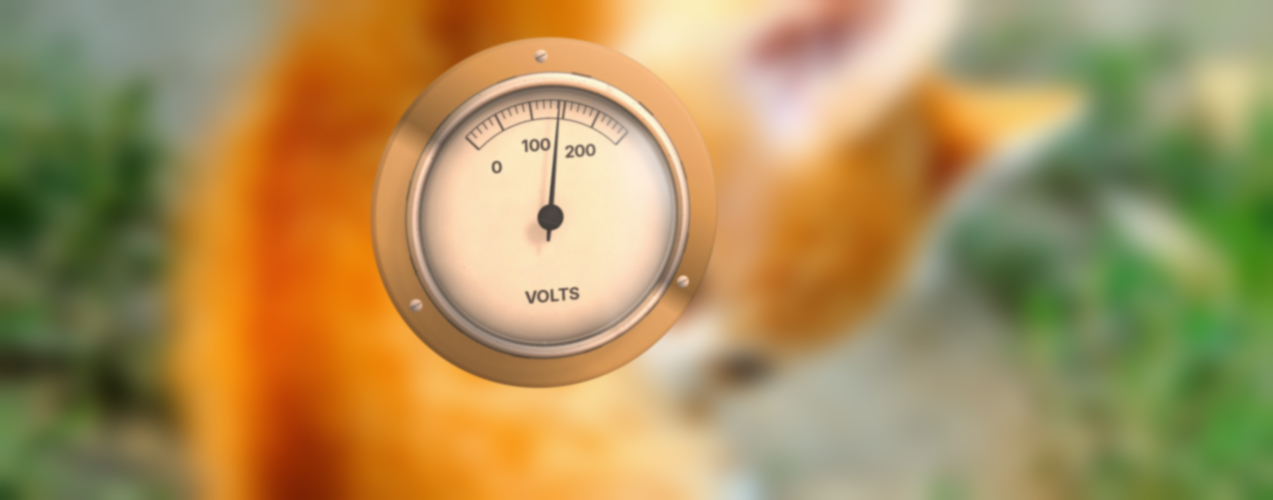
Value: 140,V
